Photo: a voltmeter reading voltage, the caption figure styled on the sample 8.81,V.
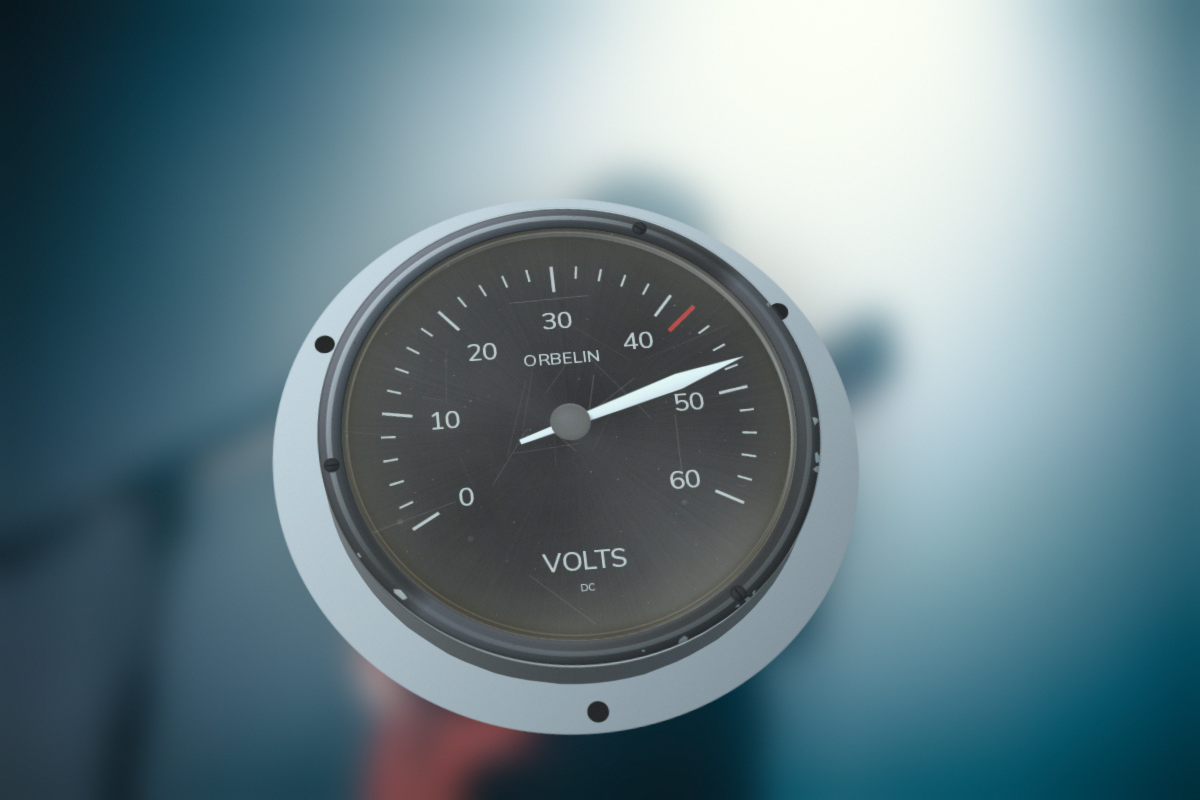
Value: 48,V
